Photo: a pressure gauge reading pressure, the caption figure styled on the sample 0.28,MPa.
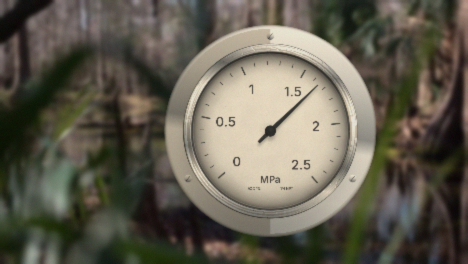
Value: 1.65,MPa
